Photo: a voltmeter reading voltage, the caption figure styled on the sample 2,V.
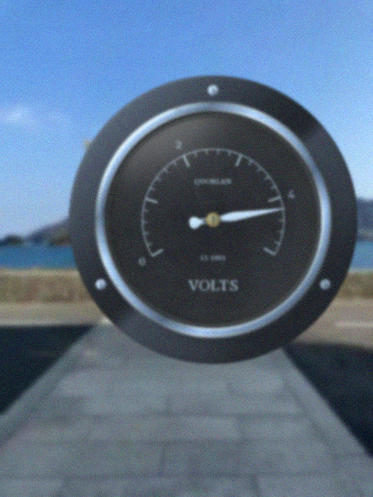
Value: 4.2,V
